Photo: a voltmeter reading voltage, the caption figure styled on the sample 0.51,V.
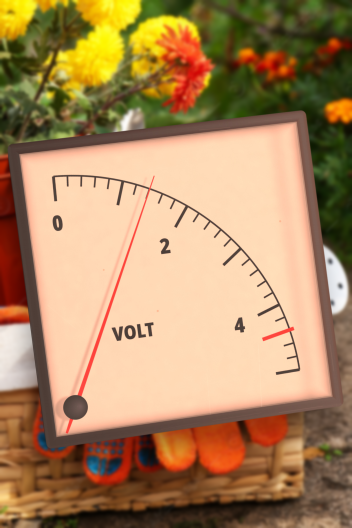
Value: 1.4,V
